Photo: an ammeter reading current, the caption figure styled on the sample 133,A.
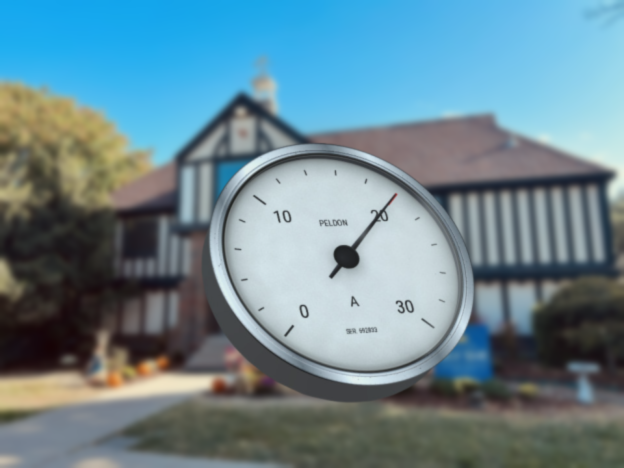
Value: 20,A
